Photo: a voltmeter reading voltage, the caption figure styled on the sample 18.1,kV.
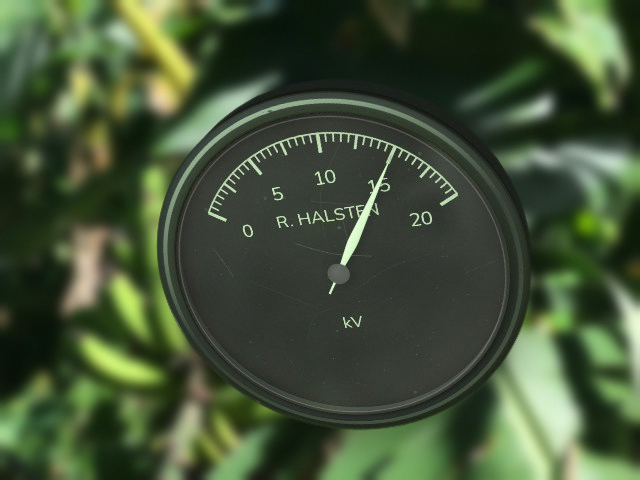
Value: 15,kV
